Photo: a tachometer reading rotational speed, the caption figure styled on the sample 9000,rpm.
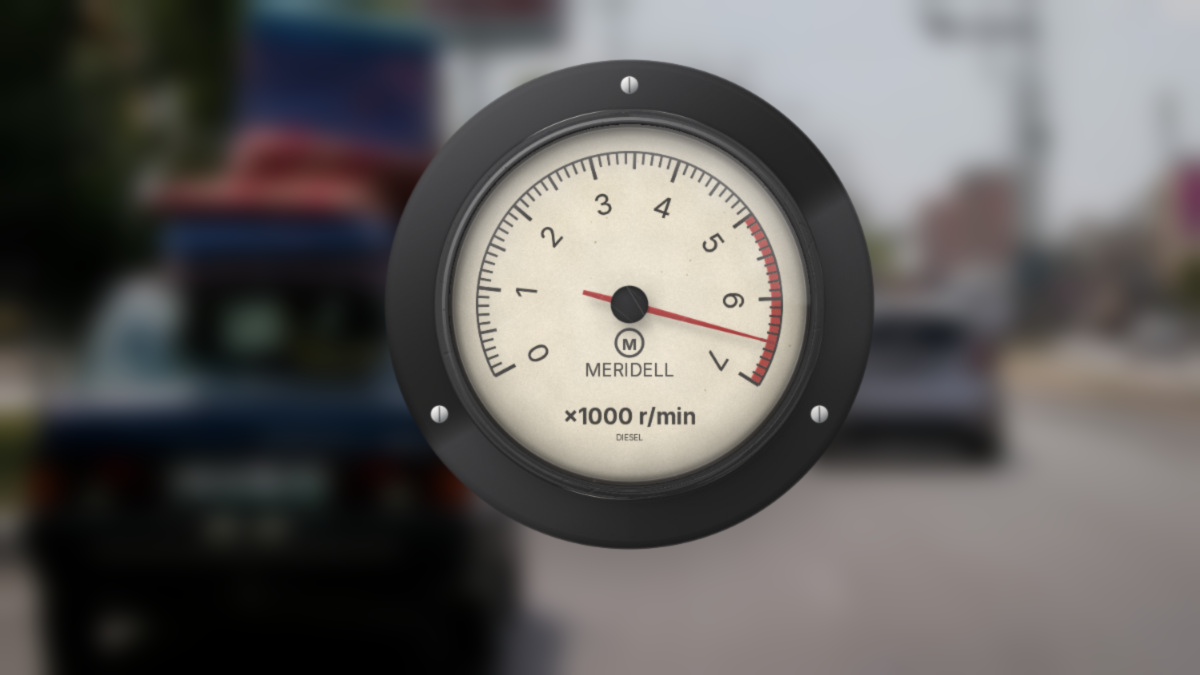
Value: 6500,rpm
